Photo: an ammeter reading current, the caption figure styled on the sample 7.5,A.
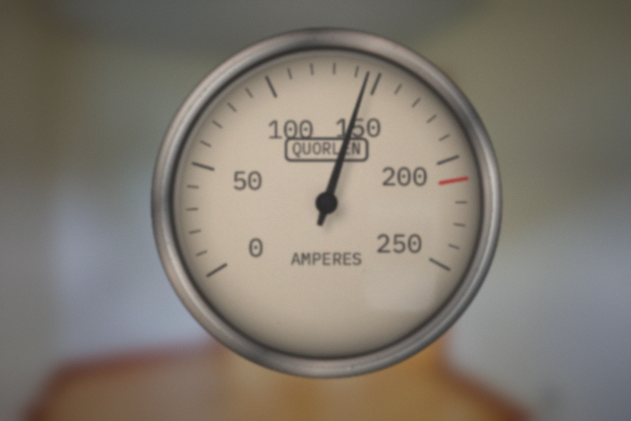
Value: 145,A
